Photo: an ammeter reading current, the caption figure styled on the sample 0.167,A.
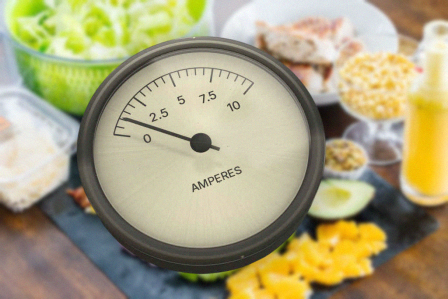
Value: 1,A
